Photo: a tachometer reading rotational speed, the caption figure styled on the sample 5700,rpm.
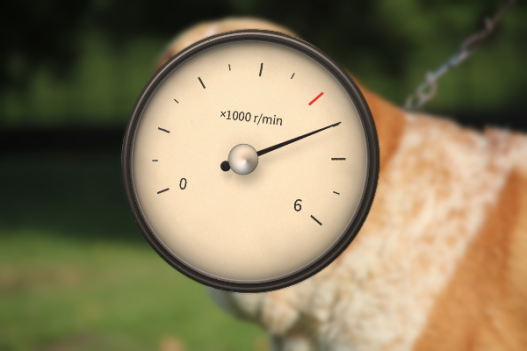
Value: 4500,rpm
